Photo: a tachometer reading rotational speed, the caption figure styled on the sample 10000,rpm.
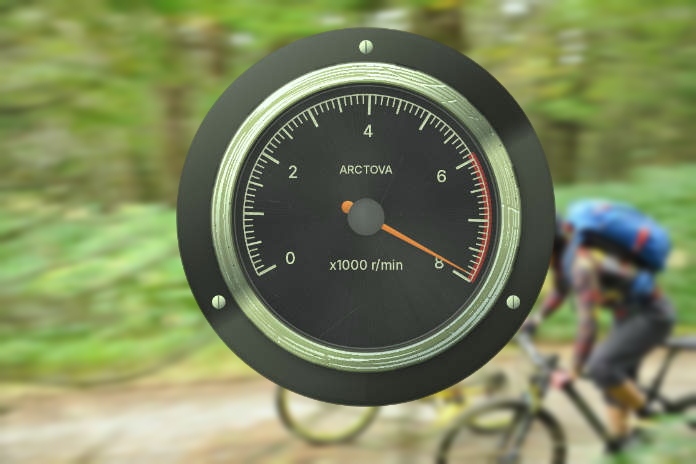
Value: 7900,rpm
